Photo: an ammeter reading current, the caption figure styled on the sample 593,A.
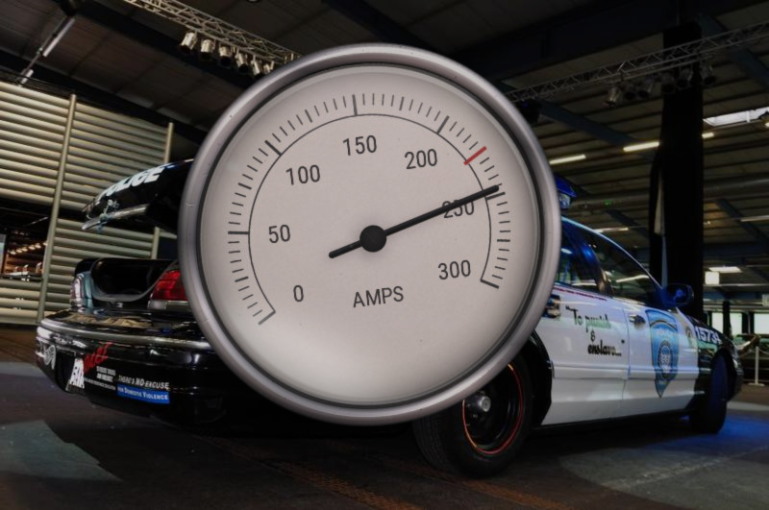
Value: 245,A
